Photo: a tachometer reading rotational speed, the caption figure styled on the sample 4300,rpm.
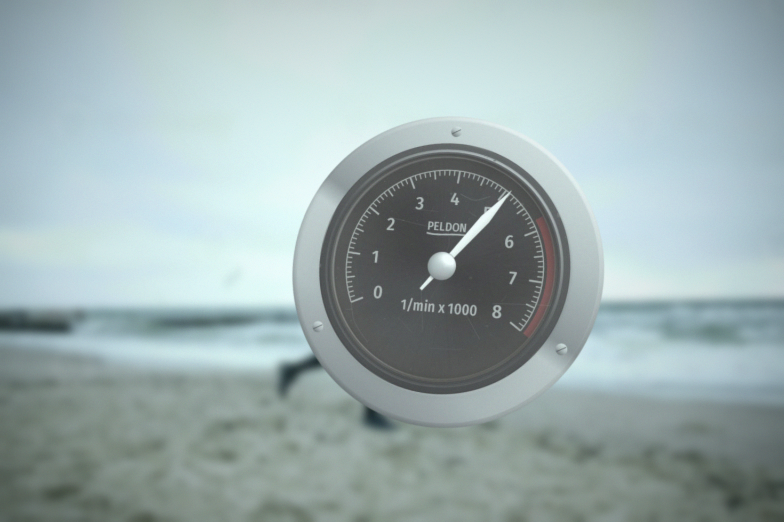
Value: 5100,rpm
